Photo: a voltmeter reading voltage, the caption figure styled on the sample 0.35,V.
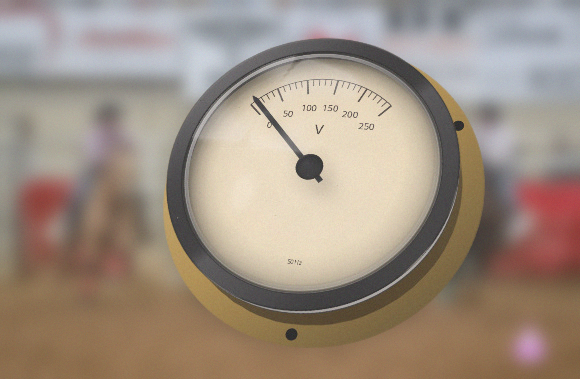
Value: 10,V
